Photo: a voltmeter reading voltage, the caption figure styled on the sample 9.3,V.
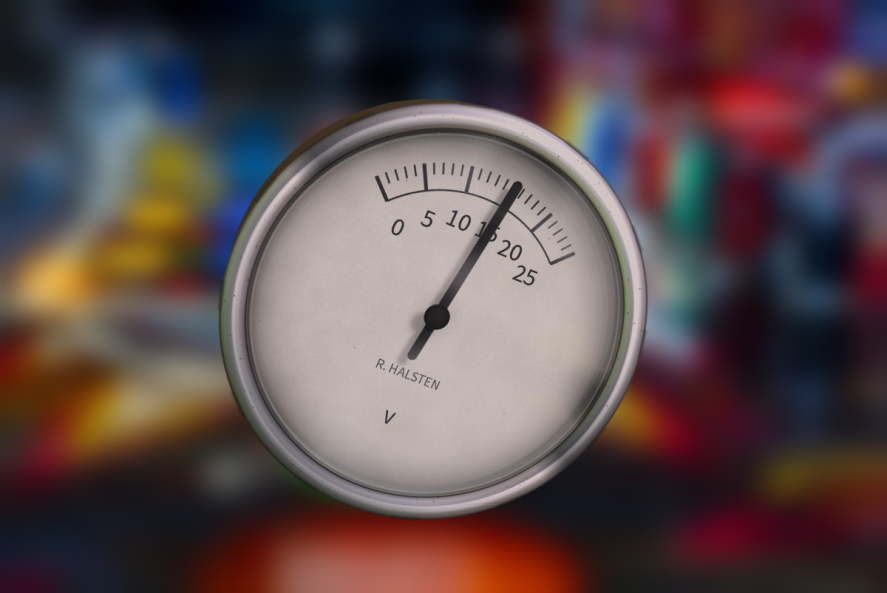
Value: 15,V
